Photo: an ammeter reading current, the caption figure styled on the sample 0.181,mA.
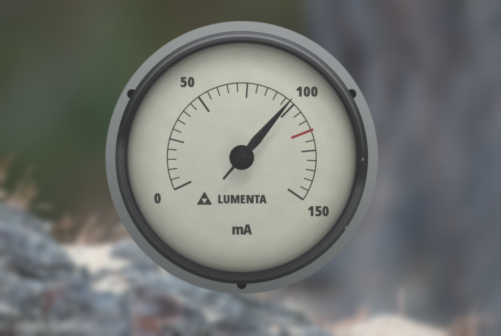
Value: 97.5,mA
